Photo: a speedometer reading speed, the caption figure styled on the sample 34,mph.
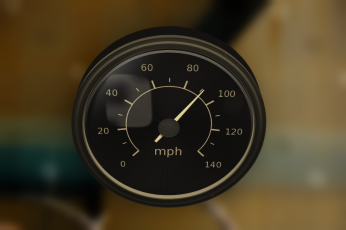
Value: 90,mph
